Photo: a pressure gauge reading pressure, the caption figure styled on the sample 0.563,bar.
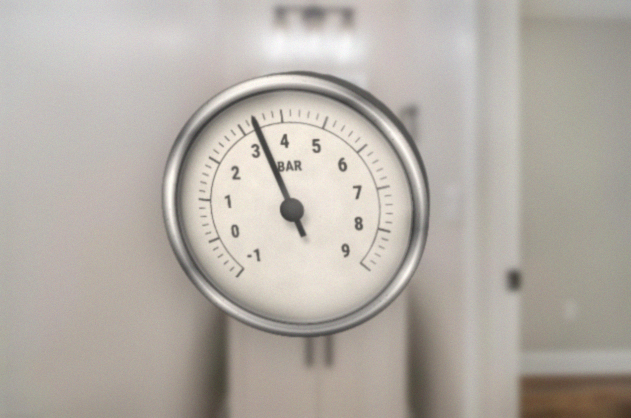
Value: 3.4,bar
